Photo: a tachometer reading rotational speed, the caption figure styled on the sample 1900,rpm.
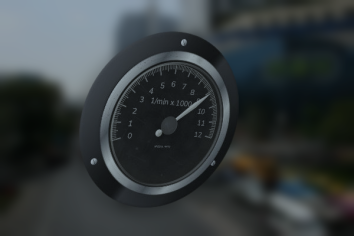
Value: 9000,rpm
